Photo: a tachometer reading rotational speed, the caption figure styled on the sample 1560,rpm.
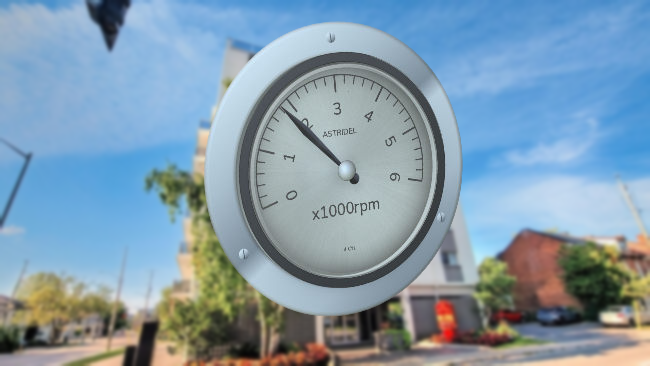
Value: 1800,rpm
